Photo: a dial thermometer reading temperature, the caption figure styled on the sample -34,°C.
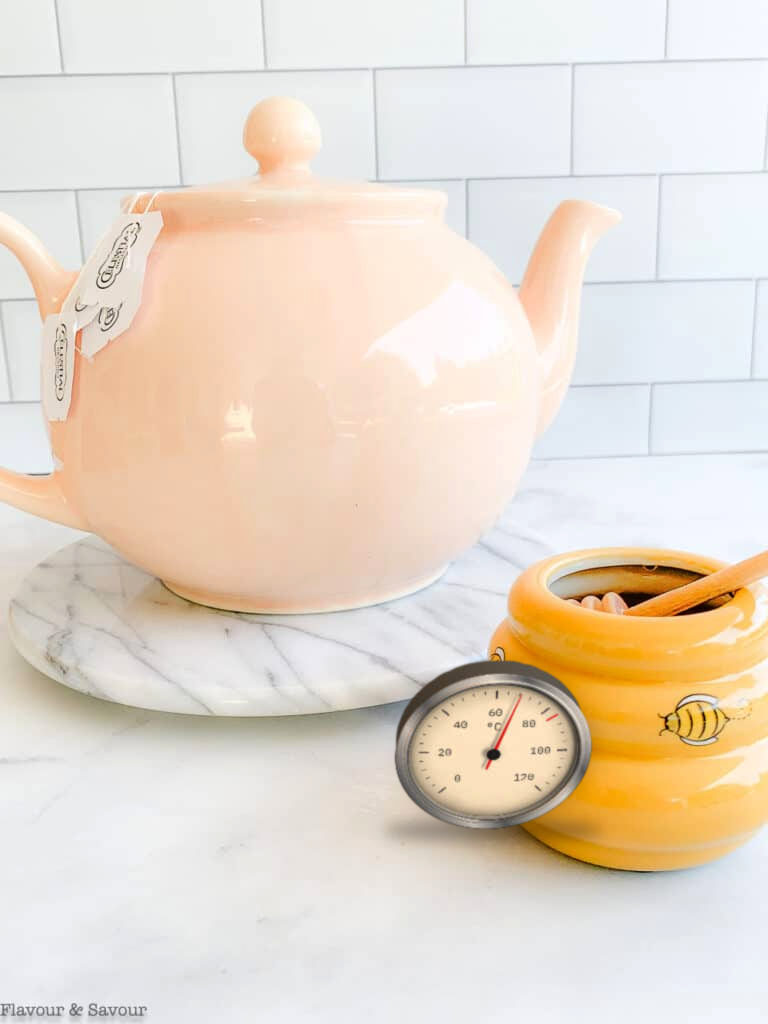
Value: 68,°C
